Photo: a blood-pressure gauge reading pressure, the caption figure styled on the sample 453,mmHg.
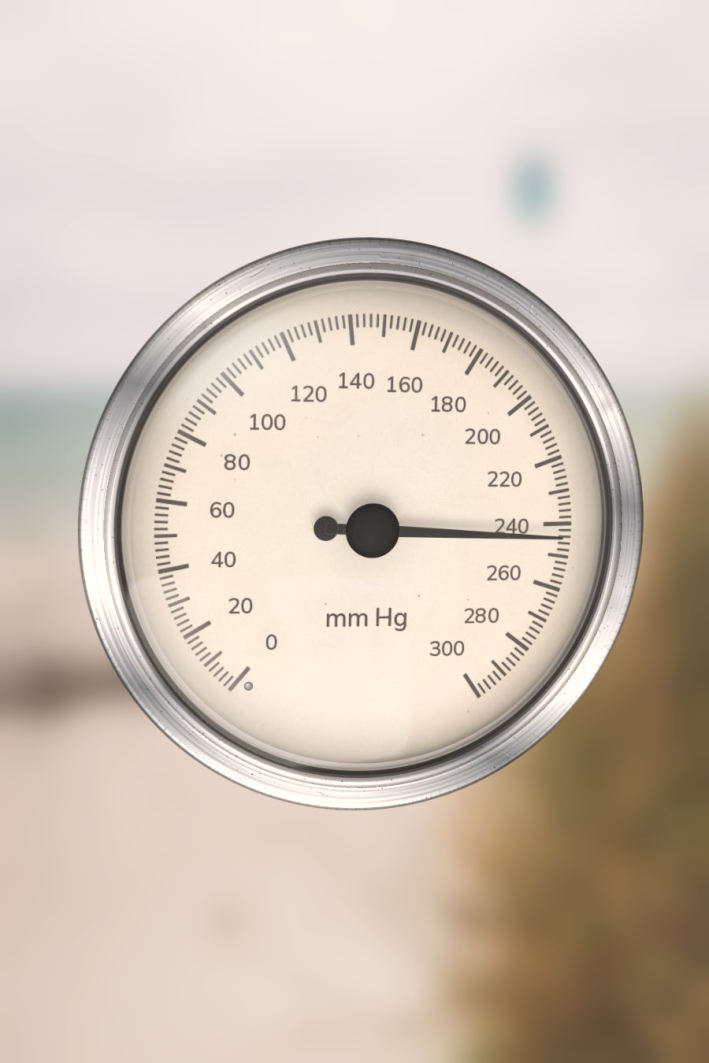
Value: 244,mmHg
